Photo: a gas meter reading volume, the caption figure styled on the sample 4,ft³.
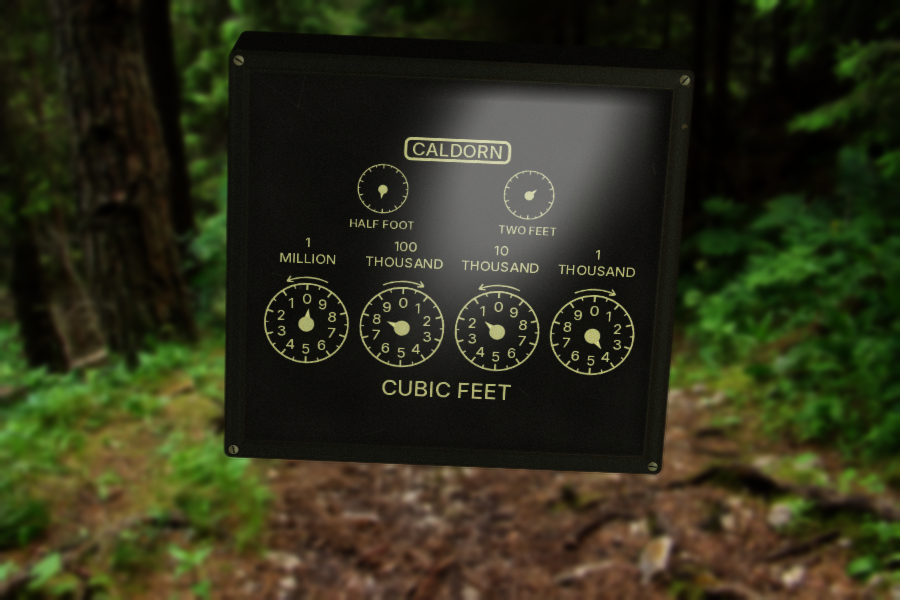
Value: 981400,ft³
